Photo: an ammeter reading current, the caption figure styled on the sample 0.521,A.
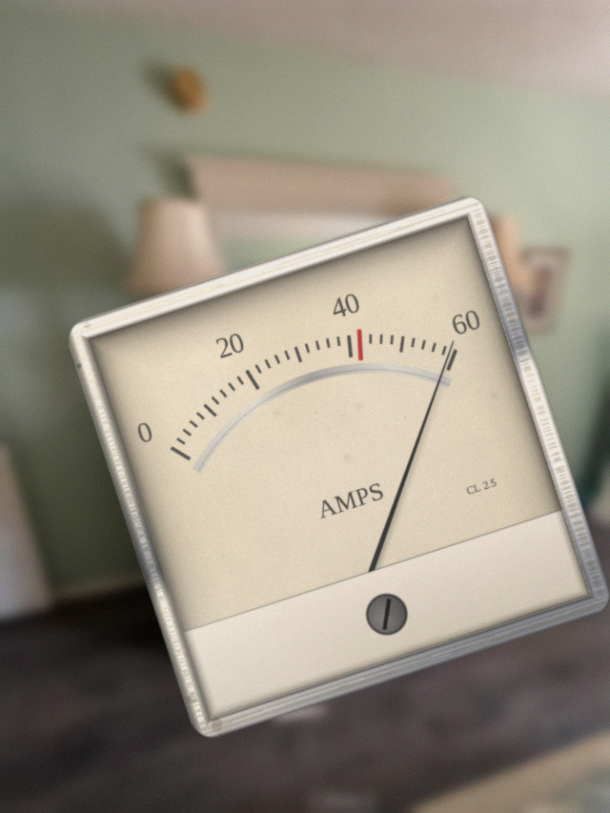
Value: 59,A
